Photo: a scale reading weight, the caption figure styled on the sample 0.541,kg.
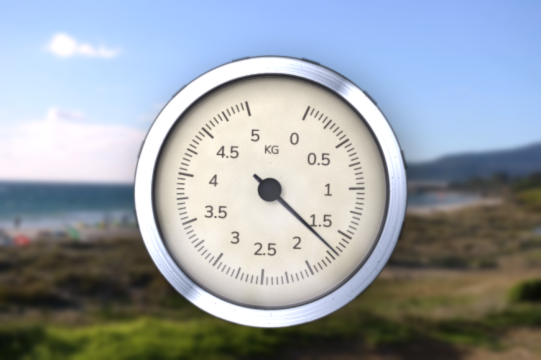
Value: 1.7,kg
